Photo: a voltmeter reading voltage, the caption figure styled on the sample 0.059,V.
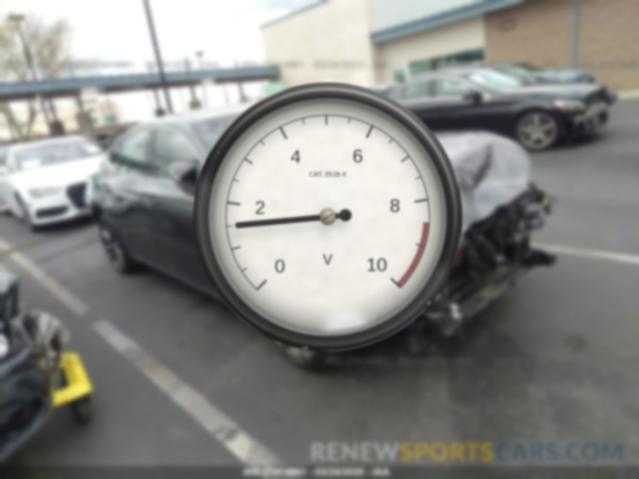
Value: 1.5,V
